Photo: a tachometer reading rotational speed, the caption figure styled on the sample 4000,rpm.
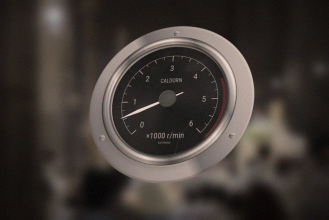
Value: 500,rpm
